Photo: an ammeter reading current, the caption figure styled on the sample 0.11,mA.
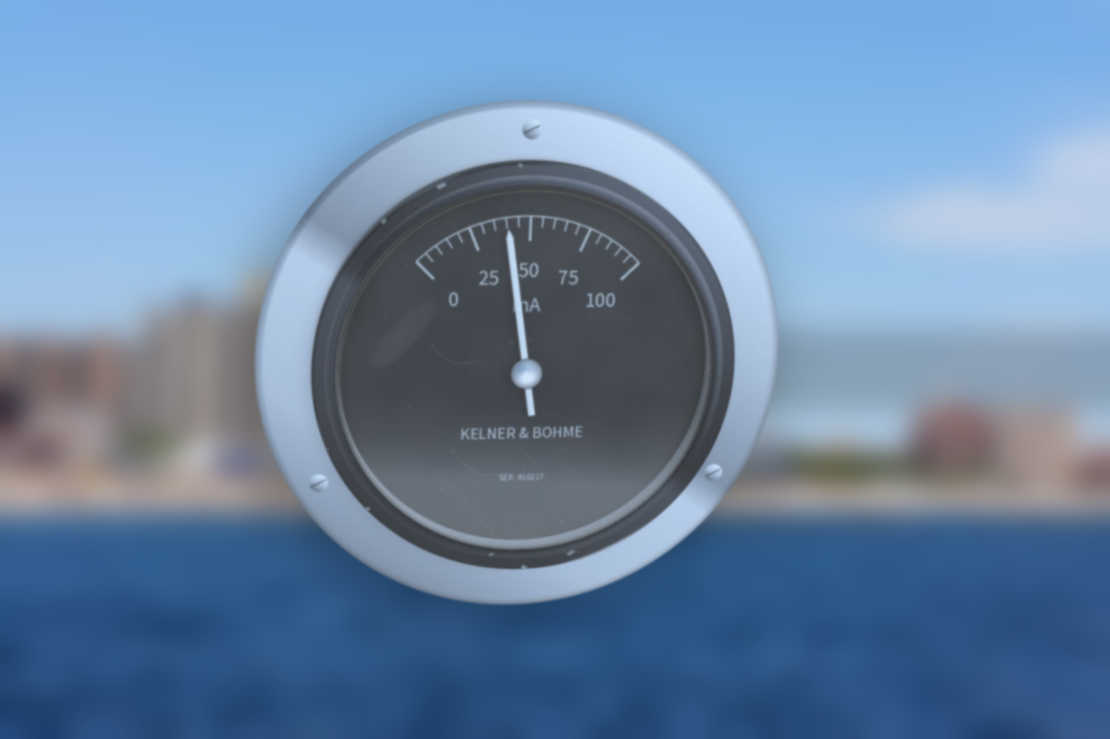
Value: 40,mA
